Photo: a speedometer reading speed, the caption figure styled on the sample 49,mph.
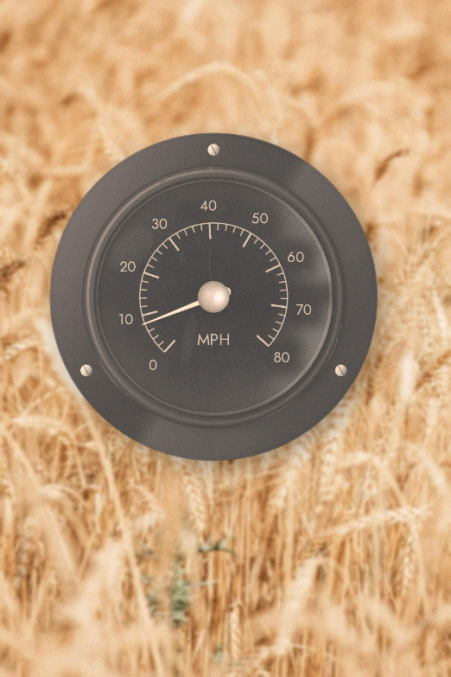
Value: 8,mph
